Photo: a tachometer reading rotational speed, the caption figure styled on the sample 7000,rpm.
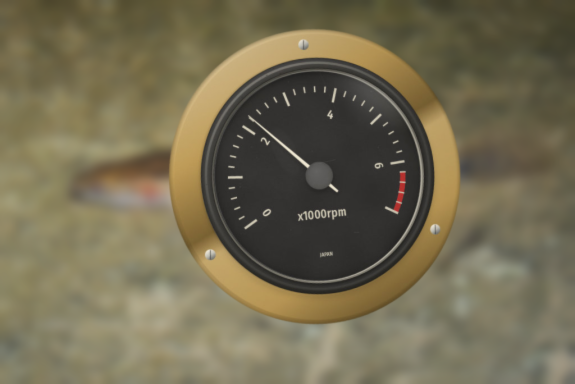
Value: 2200,rpm
